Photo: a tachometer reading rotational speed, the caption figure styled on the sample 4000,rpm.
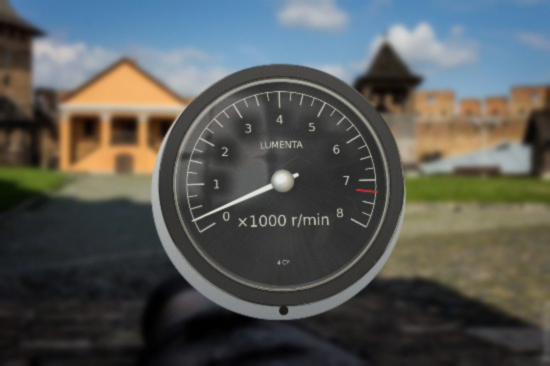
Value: 250,rpm
